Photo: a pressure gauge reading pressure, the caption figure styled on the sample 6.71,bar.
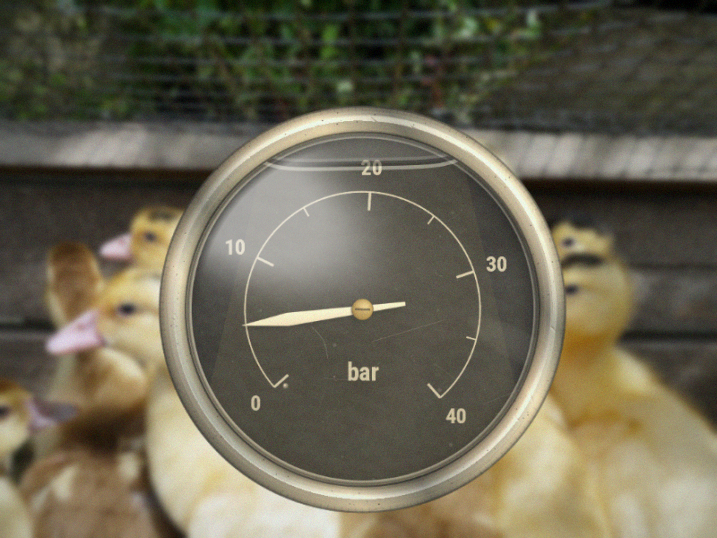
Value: 5,bar
